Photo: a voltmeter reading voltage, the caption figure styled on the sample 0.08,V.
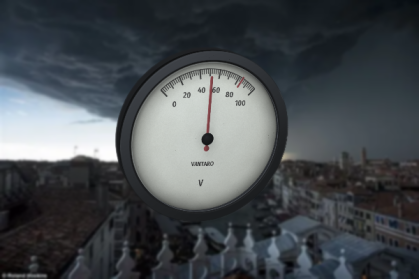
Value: 50,V
